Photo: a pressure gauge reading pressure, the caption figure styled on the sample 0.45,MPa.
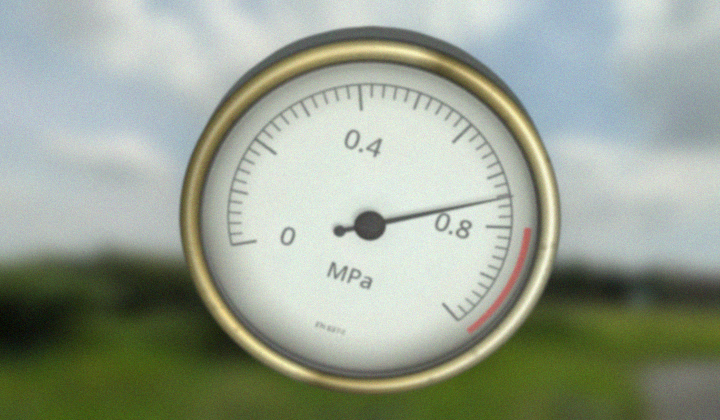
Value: 0.74,MPa
